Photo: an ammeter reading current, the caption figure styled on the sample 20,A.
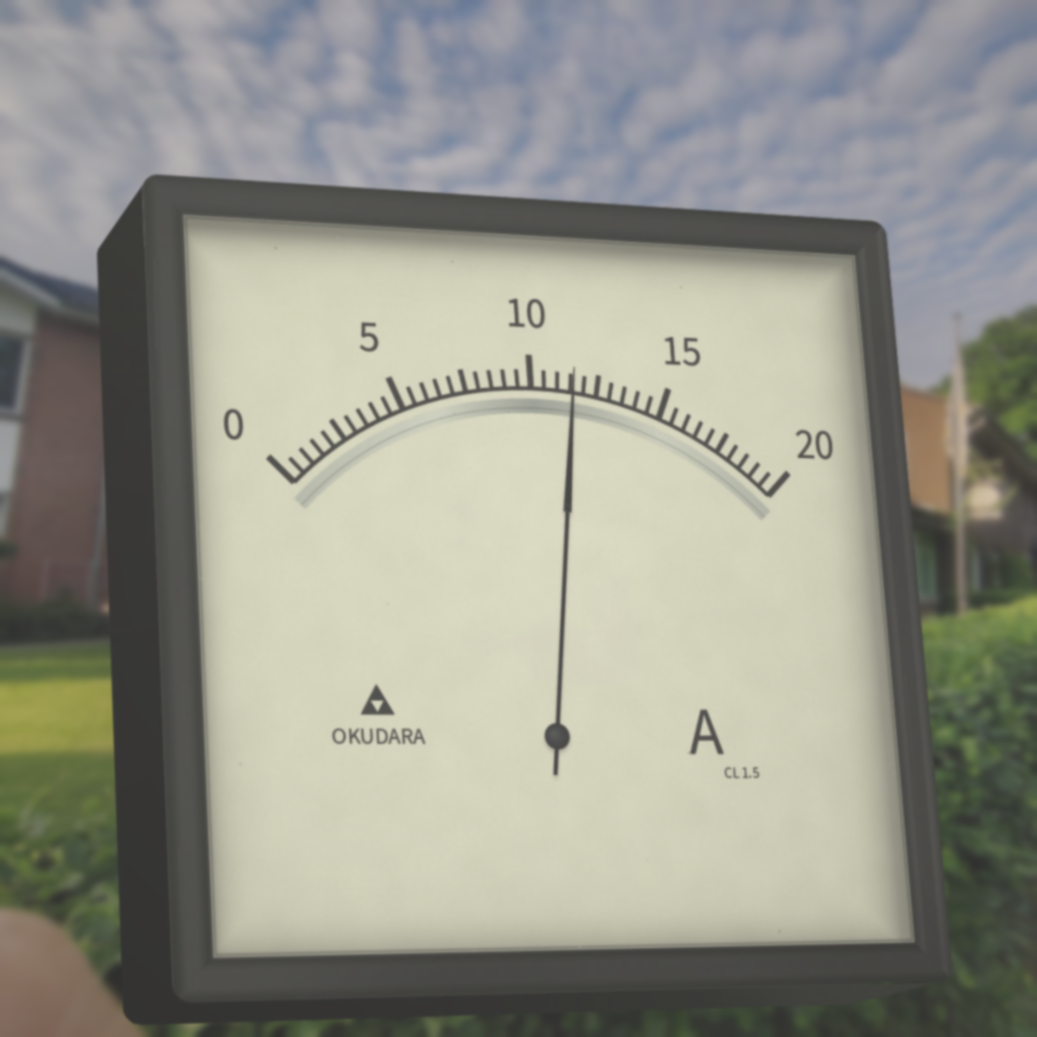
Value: 11.5,A
